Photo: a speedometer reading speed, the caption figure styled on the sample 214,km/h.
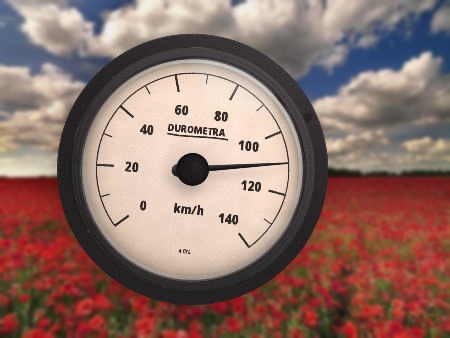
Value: 110,km/h
